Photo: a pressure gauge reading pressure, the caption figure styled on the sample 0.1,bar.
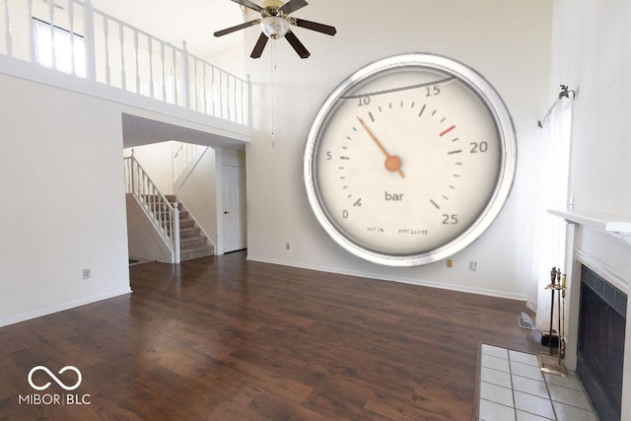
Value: 9,bar
